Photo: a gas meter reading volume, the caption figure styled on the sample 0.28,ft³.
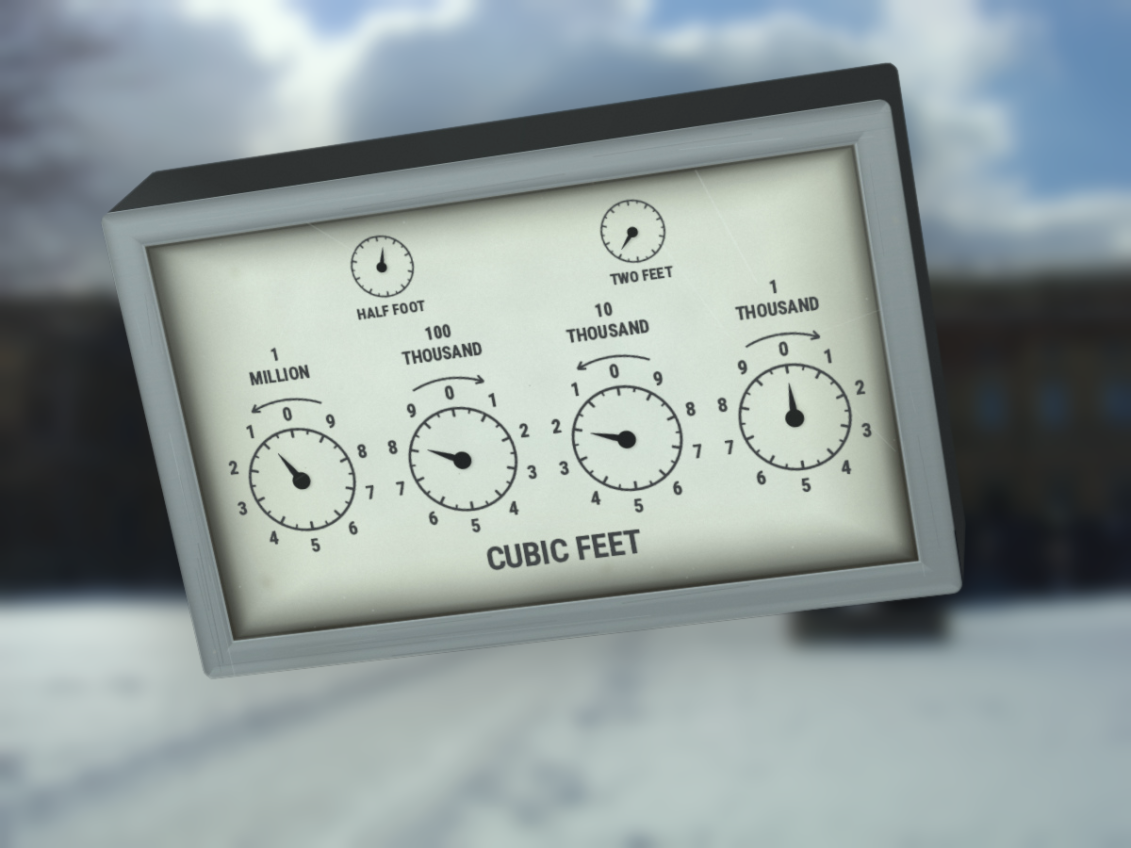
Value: 82000,ft³
